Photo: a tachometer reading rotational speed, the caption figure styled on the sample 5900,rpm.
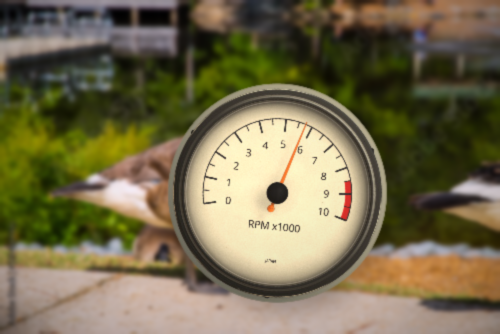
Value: 5750,rpm
